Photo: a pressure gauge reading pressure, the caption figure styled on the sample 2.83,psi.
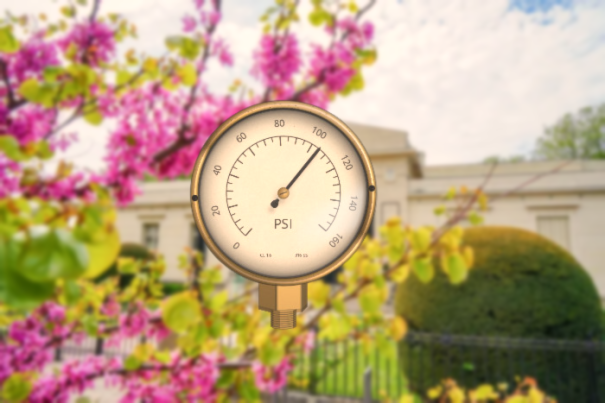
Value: 105,psi
